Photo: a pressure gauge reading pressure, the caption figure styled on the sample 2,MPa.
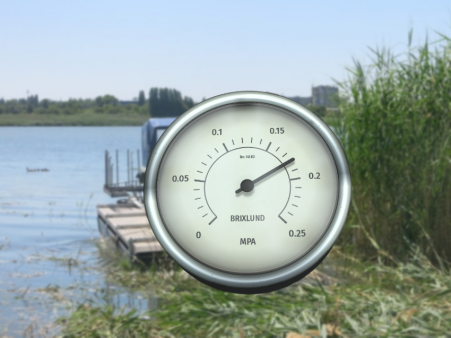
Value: 0.18,MPa
